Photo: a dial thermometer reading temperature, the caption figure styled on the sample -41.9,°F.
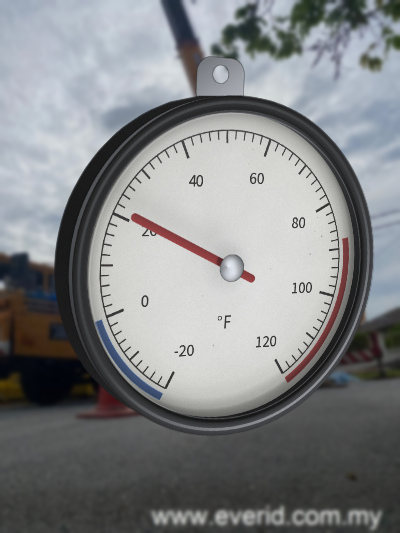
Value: 21,°F
